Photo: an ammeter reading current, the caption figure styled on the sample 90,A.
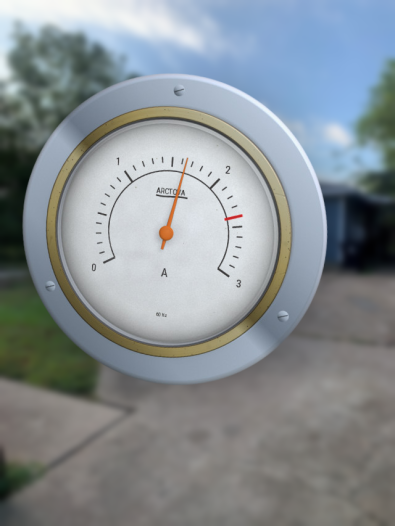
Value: 1.65,A
